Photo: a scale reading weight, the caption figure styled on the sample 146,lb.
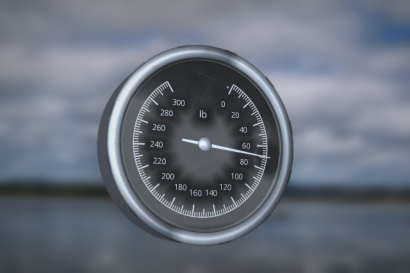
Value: 70,lb
